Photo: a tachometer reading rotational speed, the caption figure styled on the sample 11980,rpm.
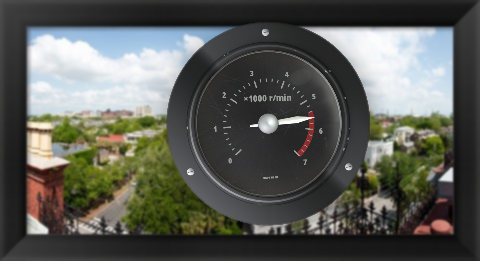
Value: 5600,rpm
